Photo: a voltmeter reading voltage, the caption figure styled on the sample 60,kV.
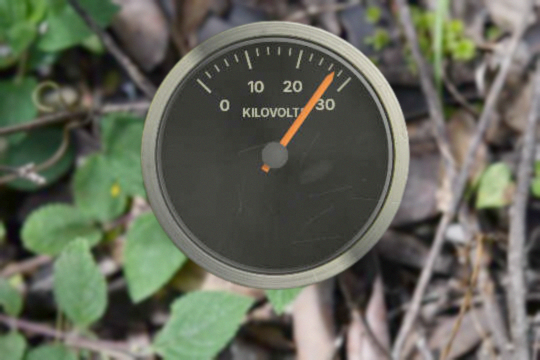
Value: 27,kV
